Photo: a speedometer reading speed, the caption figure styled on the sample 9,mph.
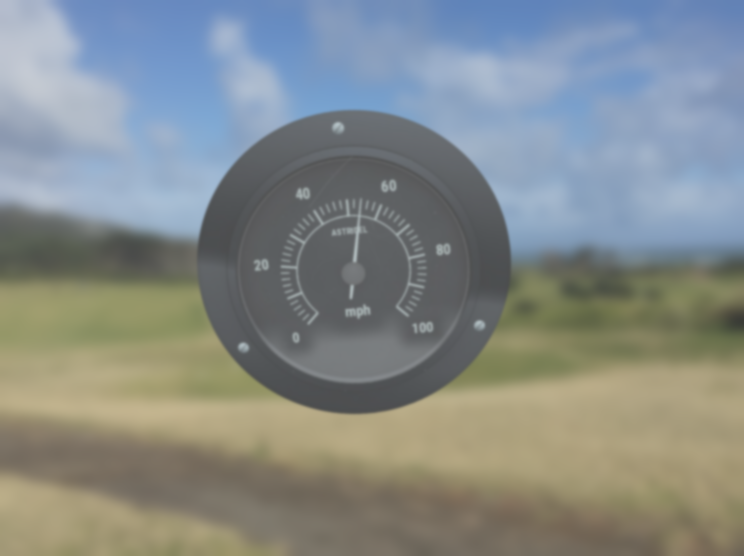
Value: 54,mph
